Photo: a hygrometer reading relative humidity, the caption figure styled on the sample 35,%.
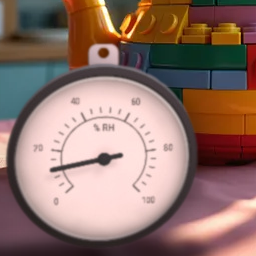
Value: 12,%
